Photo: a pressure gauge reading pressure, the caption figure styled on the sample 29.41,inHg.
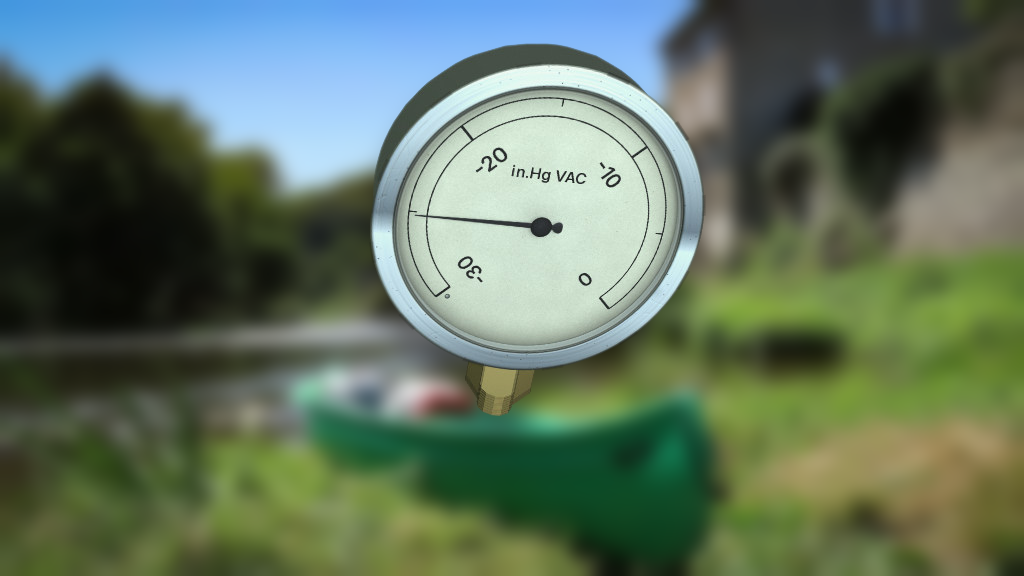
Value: -25,inHg
